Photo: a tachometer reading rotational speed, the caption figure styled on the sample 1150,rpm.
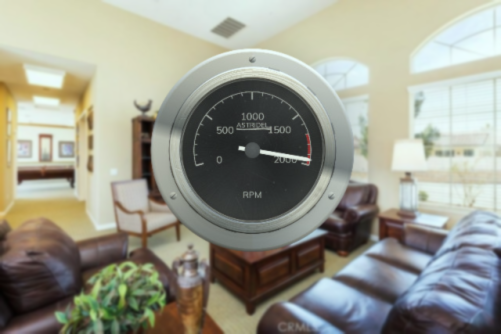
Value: 1950,rpm
